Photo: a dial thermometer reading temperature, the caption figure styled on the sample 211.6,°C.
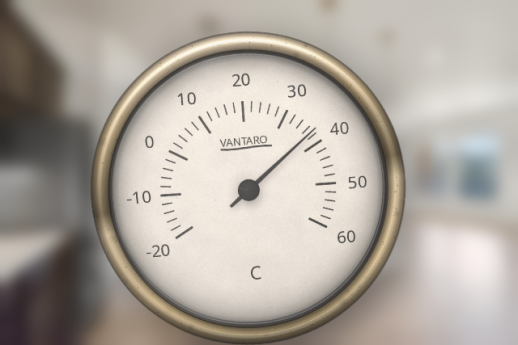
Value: 37,°C
